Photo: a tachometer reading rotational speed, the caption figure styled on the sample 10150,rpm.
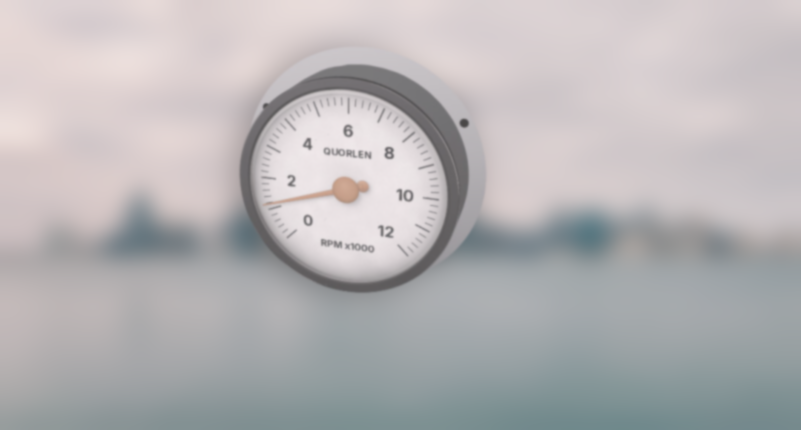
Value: 1200,rpm
